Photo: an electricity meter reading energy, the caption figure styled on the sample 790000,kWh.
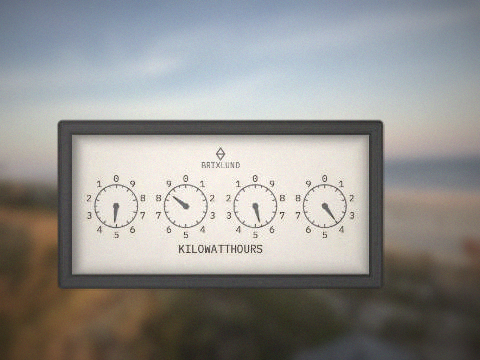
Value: 4854,kWh
